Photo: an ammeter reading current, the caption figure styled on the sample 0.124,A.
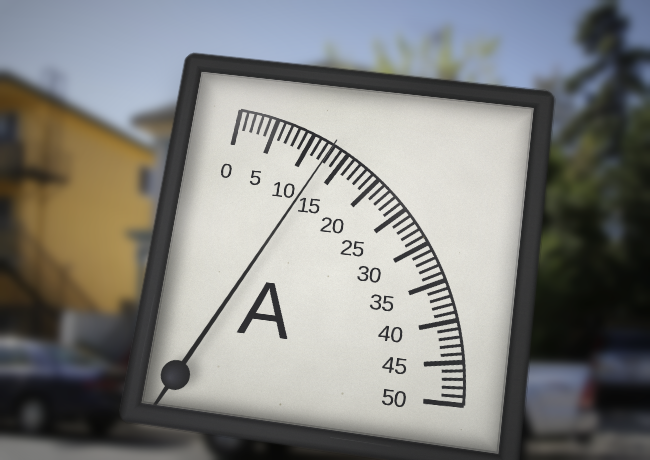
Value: 13,A
